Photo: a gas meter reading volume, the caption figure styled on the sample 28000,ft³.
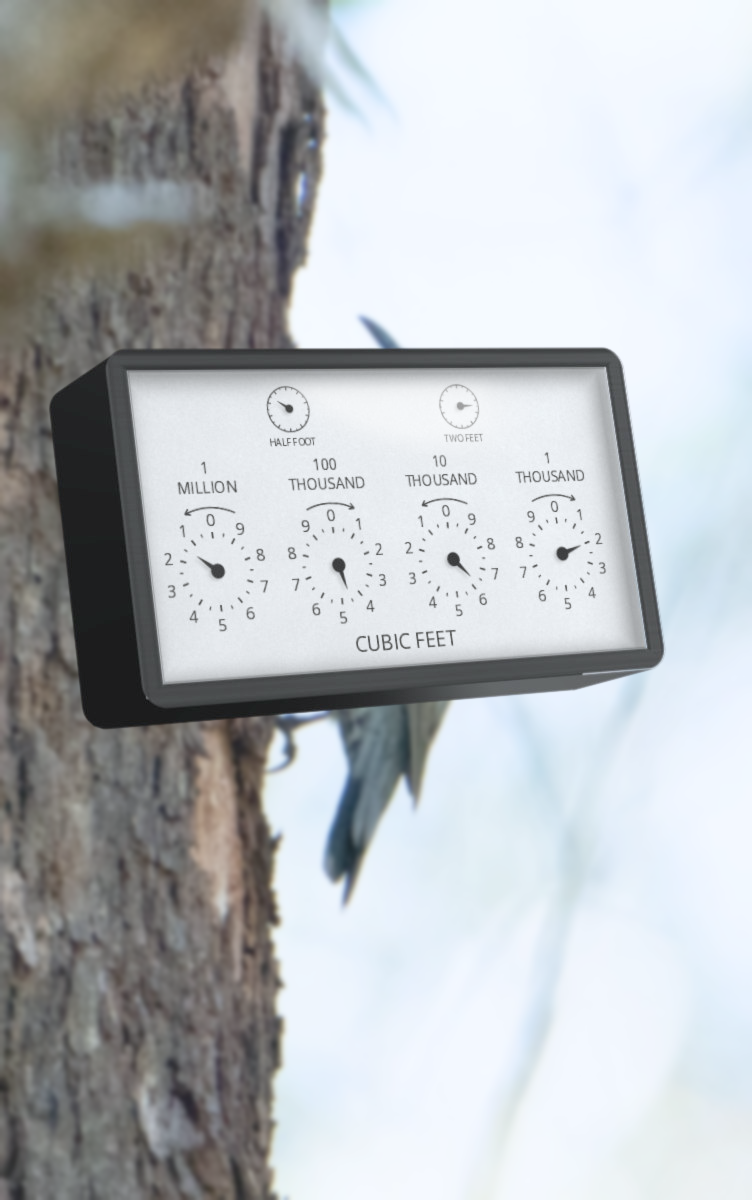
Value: 146200,ft³
